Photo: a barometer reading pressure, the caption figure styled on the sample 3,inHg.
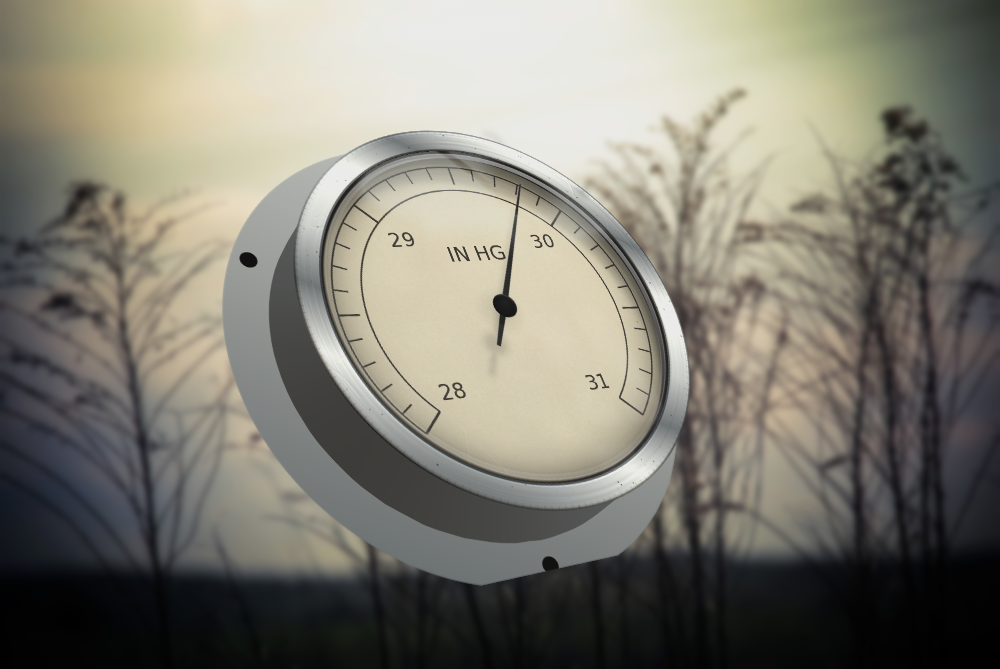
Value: 29.8,inHg
